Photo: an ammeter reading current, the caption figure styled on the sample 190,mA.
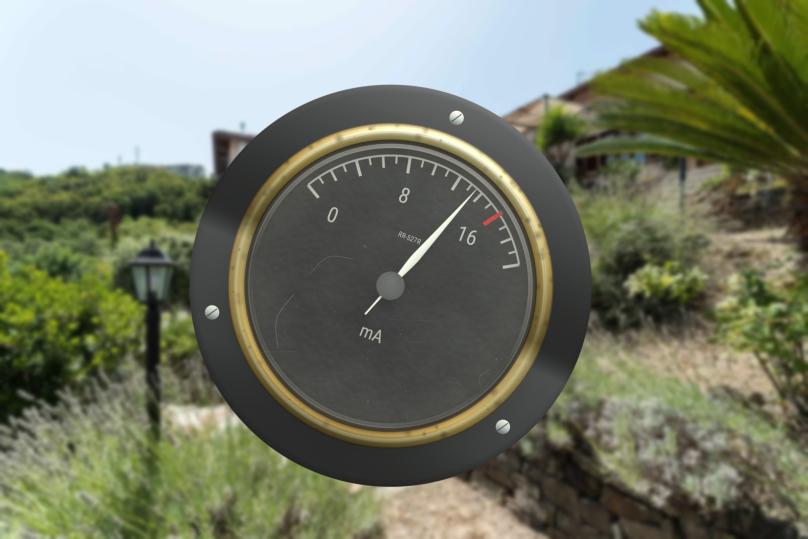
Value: 13.5,mA
